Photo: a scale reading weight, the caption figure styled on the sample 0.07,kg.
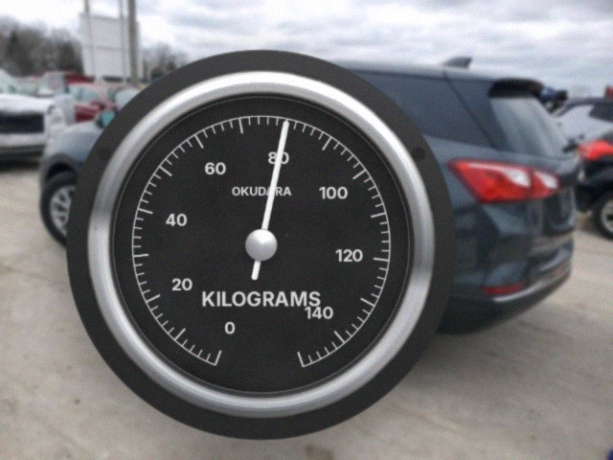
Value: 80,kg
